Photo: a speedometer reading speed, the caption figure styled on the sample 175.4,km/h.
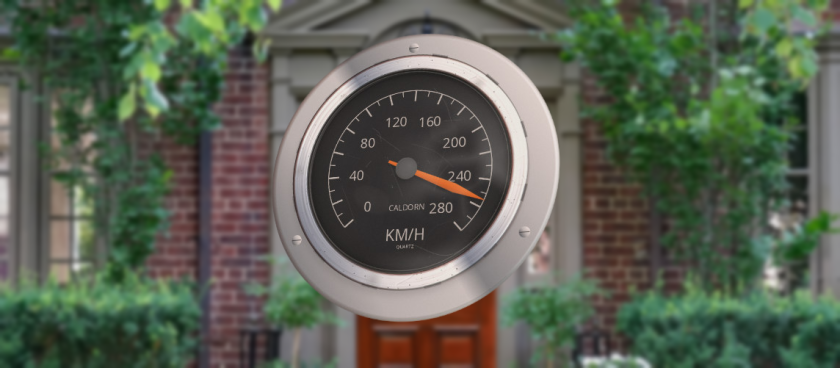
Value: 255,km/h
